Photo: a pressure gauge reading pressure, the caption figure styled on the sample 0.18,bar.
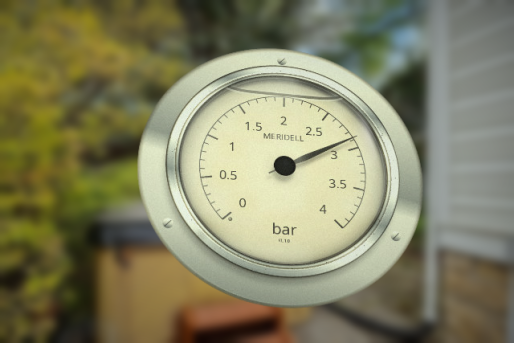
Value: 2.9,bar
